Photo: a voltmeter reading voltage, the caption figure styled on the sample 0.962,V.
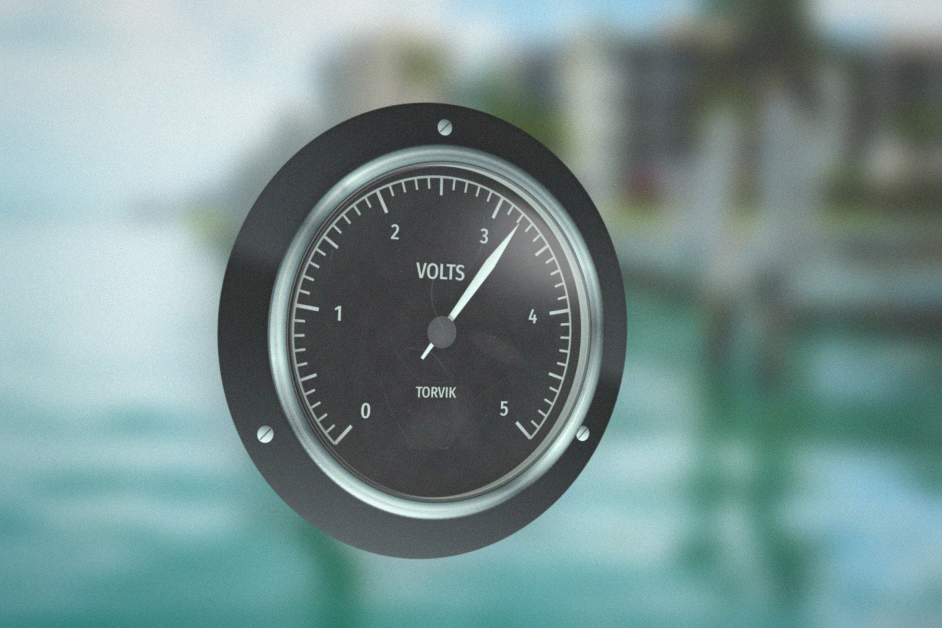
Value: 3.2,V
